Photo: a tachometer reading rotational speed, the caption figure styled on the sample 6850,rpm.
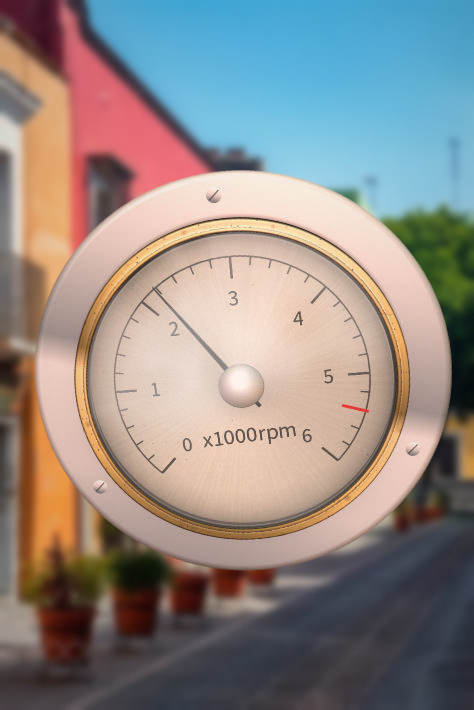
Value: 2200,rpm
